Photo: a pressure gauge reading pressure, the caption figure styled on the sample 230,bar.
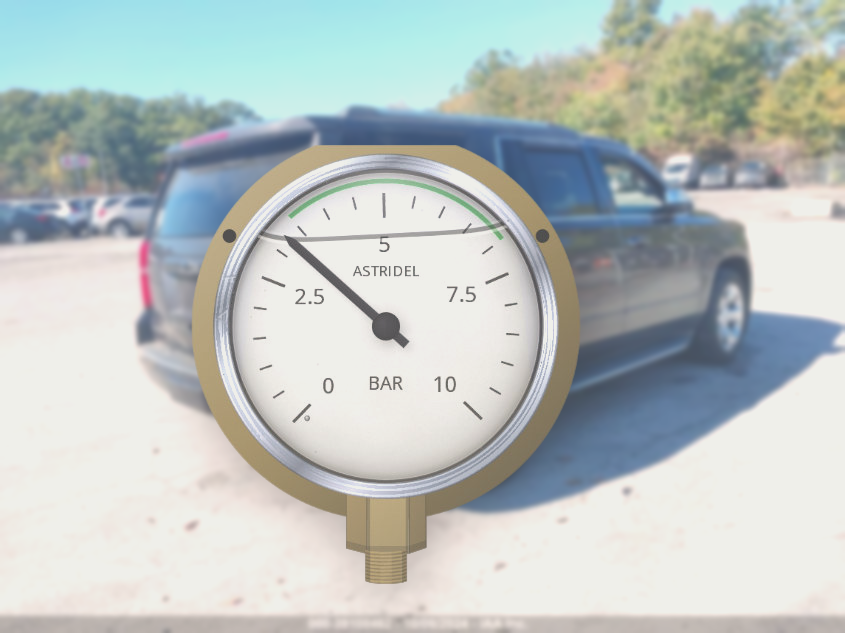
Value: 3.25,bar
